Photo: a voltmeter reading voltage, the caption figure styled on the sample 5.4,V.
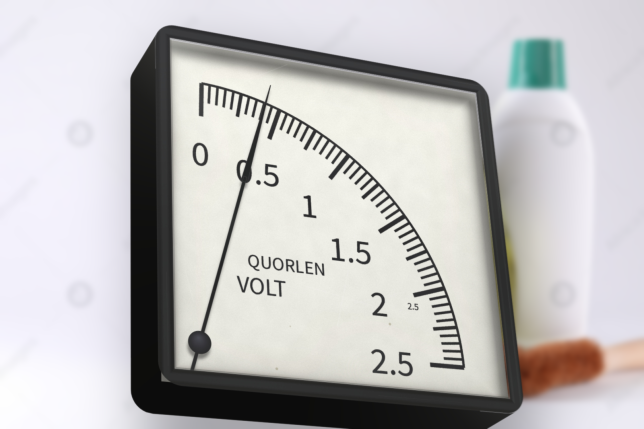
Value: 0.4,V
